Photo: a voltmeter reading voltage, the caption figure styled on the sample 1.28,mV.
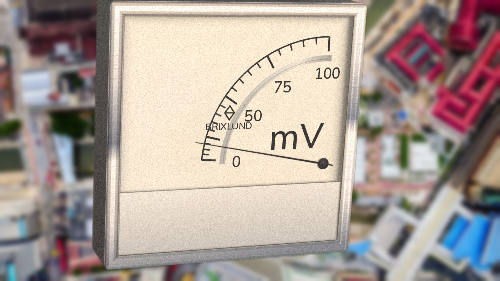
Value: 20,mV
